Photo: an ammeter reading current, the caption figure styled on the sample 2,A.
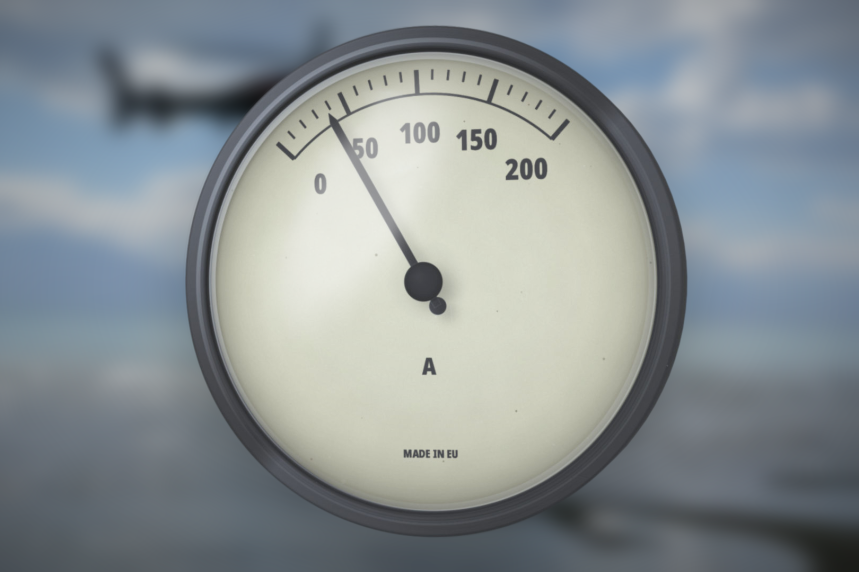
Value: 40,A
